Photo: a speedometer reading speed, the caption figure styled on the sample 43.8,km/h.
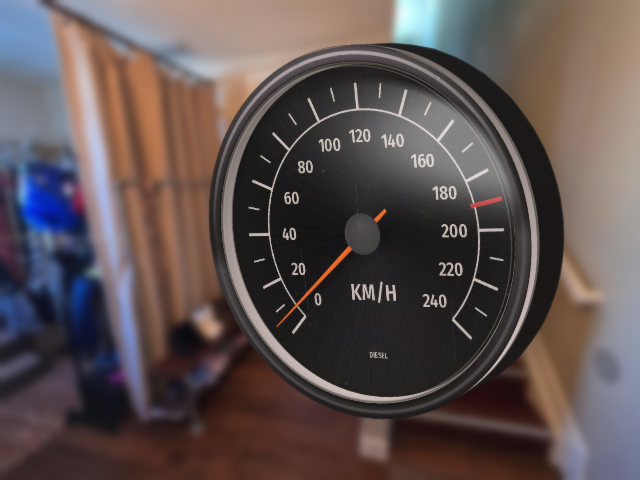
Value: 5,km/h
